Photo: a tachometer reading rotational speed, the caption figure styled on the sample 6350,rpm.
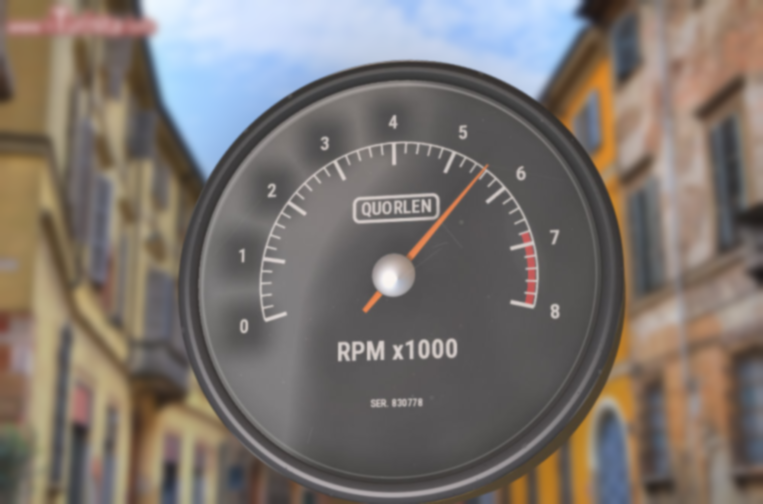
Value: 5600,rpm
